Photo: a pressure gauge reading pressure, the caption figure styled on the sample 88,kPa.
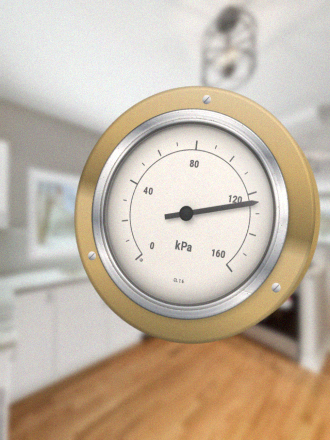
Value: 125,kPa
